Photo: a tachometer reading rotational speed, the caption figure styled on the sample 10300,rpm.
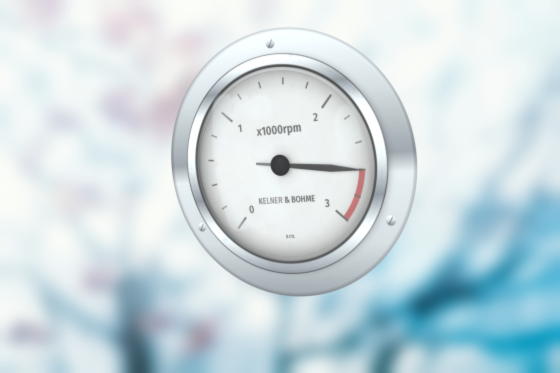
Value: 2600,rpm
